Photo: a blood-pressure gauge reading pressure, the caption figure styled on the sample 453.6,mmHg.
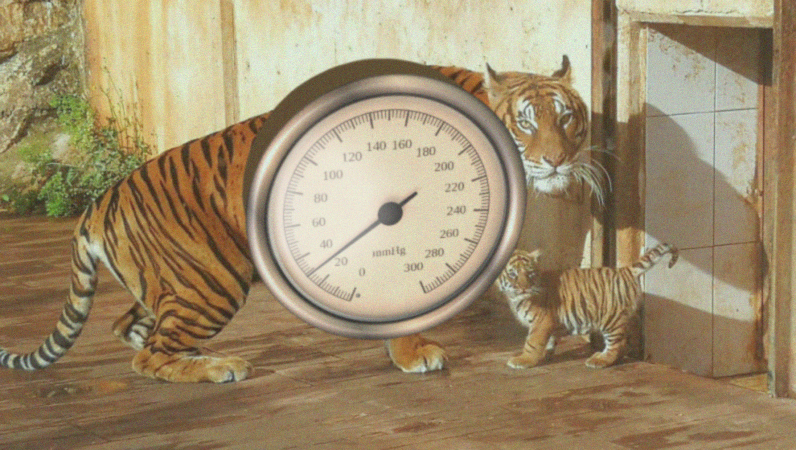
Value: 30,mmHg
